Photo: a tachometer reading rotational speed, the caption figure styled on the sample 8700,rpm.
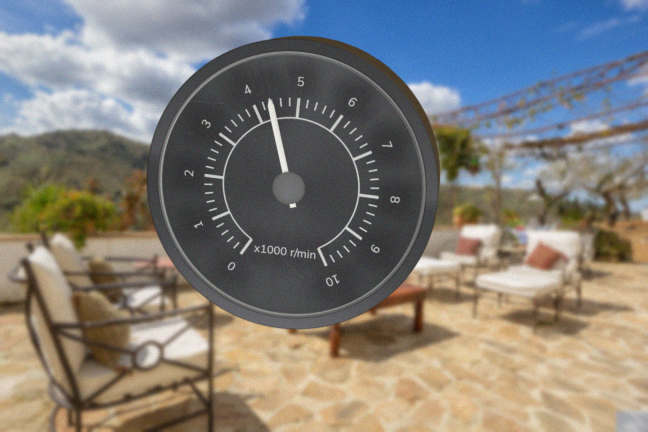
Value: 4400,rpm
